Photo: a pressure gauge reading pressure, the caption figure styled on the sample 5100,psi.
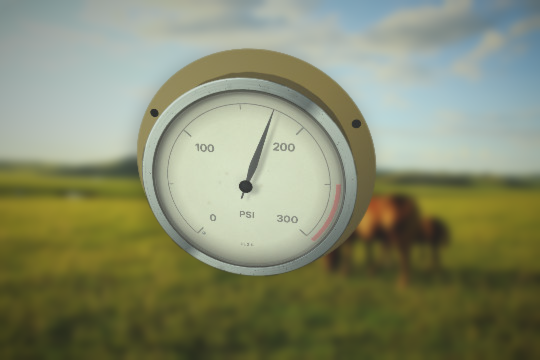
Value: 175,psi
